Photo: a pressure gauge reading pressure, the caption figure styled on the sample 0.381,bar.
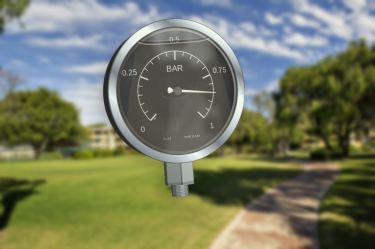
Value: 0.85,bar
